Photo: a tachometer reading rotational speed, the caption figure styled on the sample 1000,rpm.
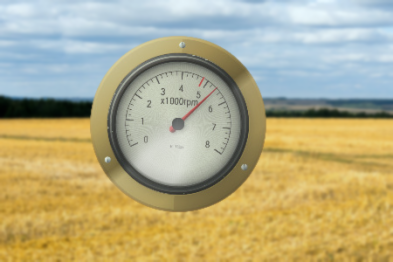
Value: 5400,rpm
